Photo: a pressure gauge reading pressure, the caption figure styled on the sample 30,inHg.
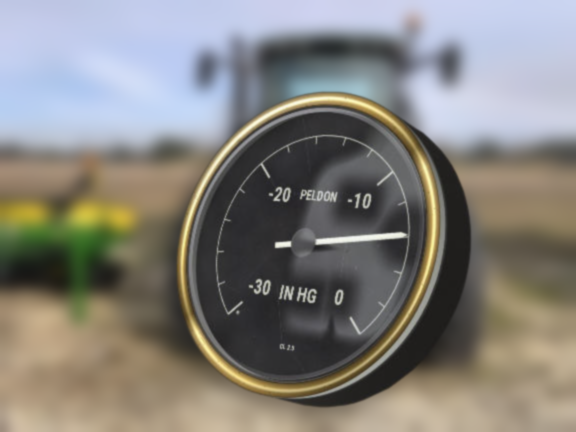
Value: -6,inHg
